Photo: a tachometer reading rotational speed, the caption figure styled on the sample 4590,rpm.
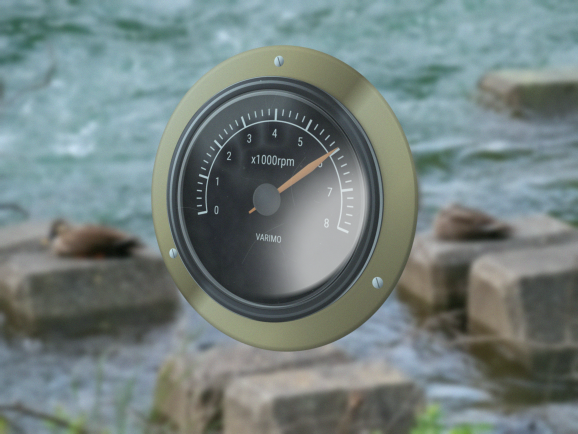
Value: 6000,rpm
